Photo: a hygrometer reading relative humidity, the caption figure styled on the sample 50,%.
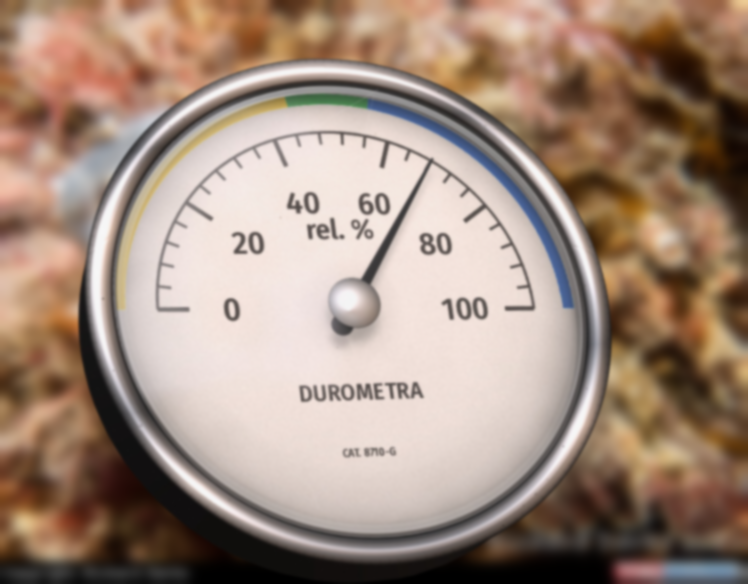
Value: 68,%
